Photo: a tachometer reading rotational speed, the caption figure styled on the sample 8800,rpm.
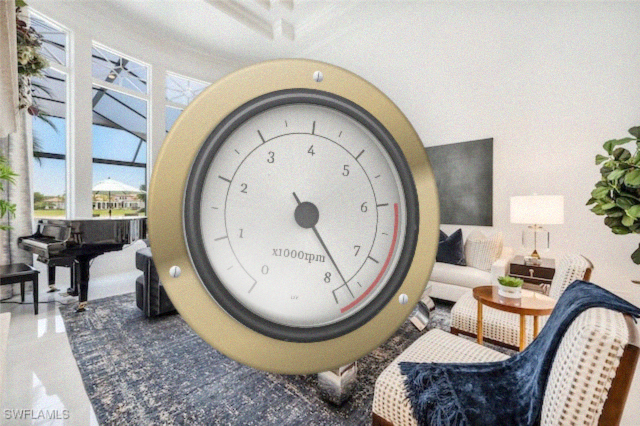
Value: 7750,rpm
